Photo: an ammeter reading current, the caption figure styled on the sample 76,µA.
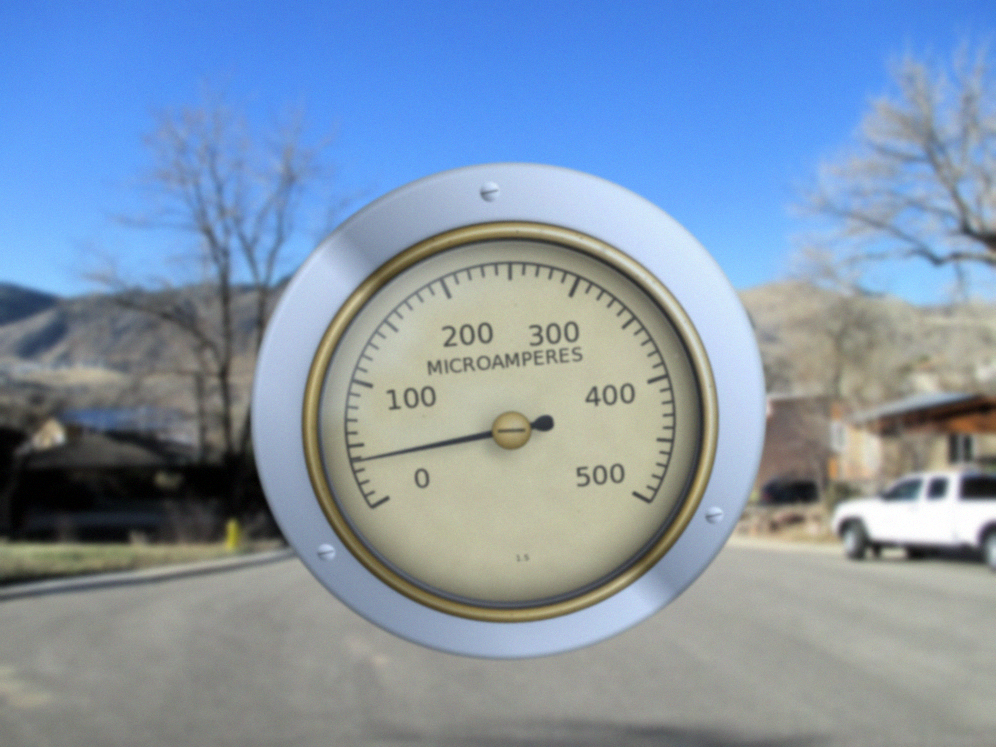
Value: 40,µA
